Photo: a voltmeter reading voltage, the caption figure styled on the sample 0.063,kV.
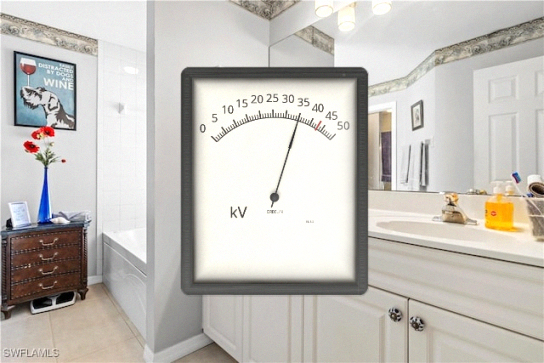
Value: 35,kV
